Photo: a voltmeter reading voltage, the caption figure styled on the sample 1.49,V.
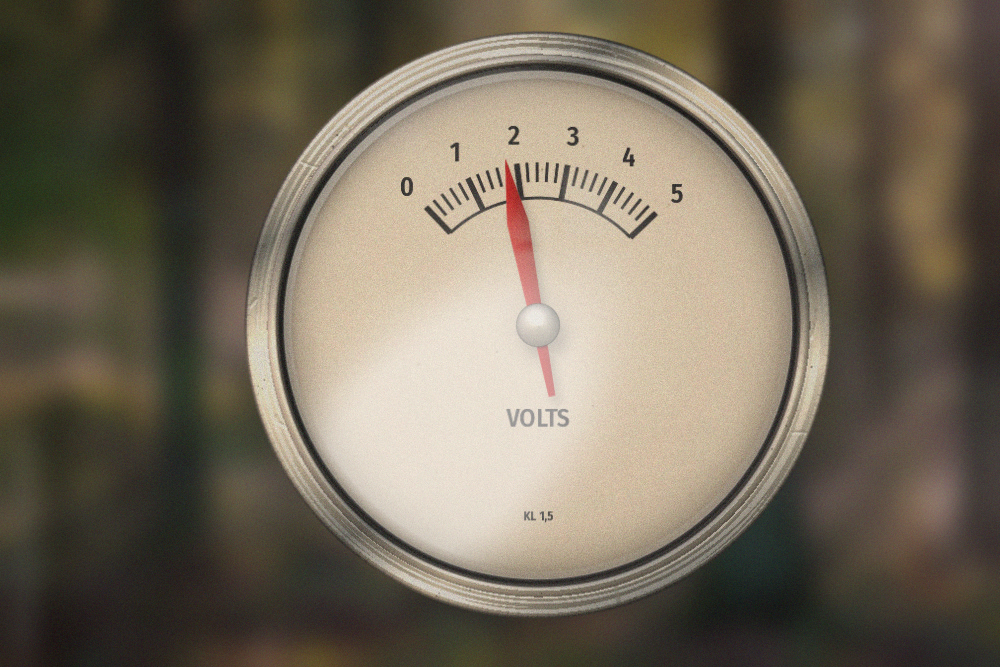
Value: 1.8,V
